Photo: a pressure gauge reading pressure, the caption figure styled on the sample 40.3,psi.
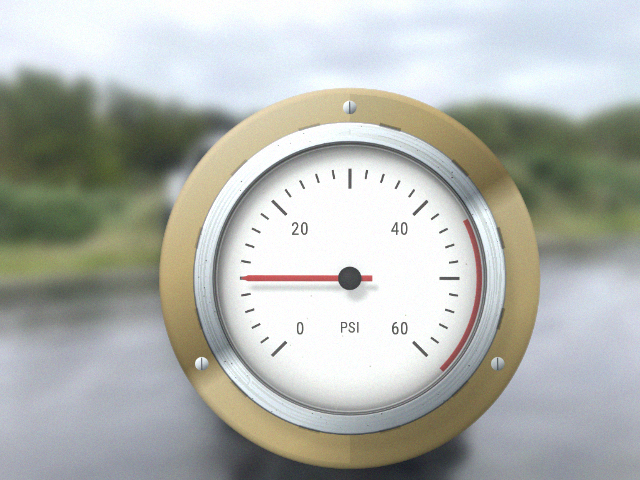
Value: 10,psi
